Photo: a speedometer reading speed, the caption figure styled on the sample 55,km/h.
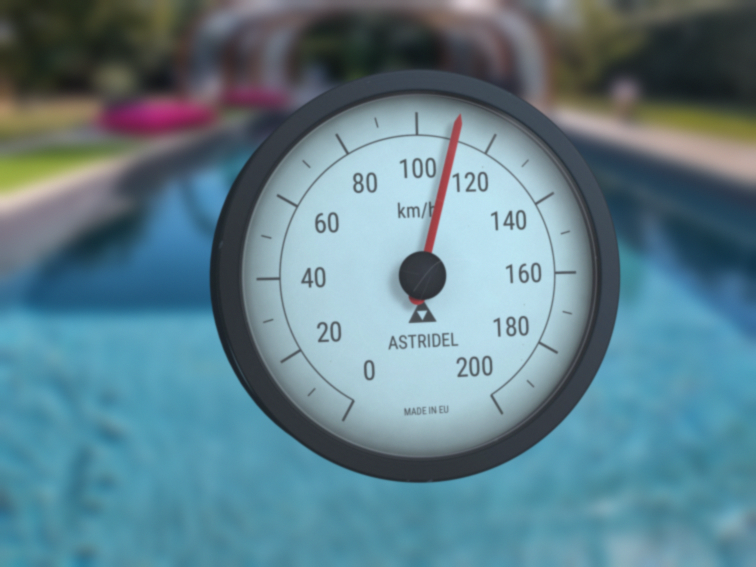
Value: 110,km/h
